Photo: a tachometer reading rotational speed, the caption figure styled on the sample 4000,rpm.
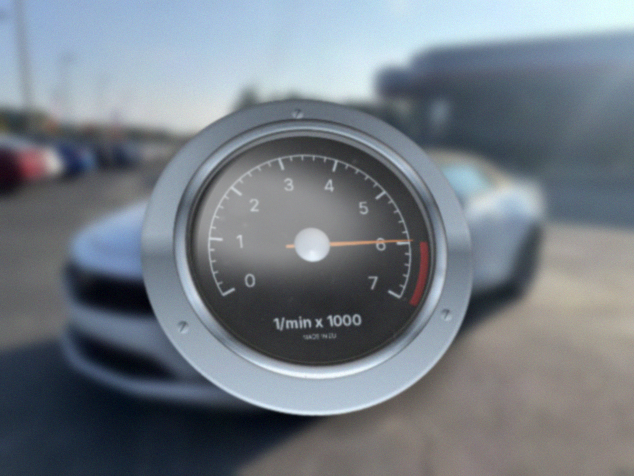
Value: 6000,rpm
